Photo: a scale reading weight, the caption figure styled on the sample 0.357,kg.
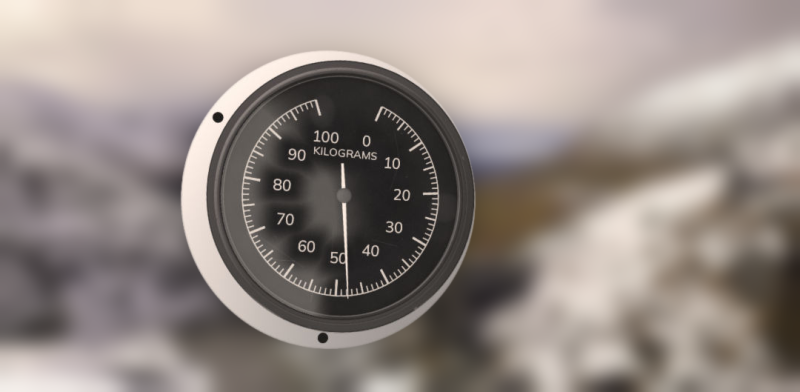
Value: 48,kg
